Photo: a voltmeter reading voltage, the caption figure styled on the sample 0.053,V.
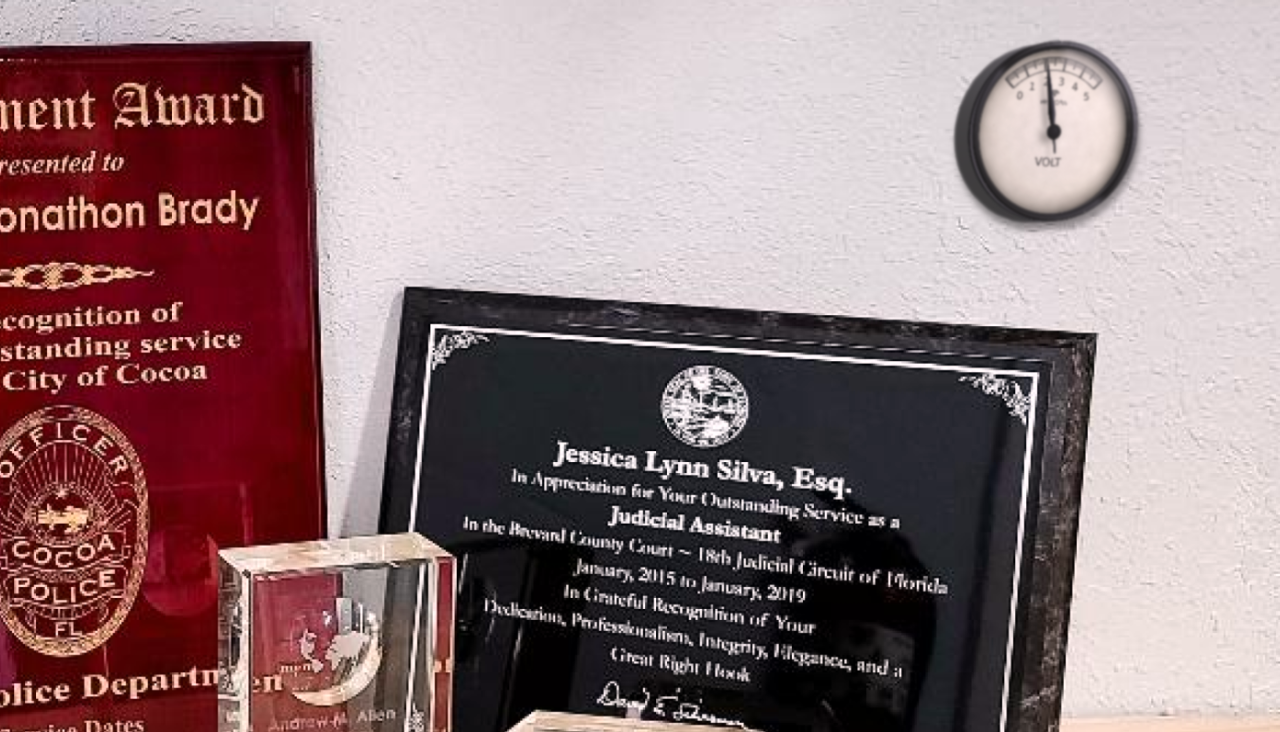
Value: 2,V
